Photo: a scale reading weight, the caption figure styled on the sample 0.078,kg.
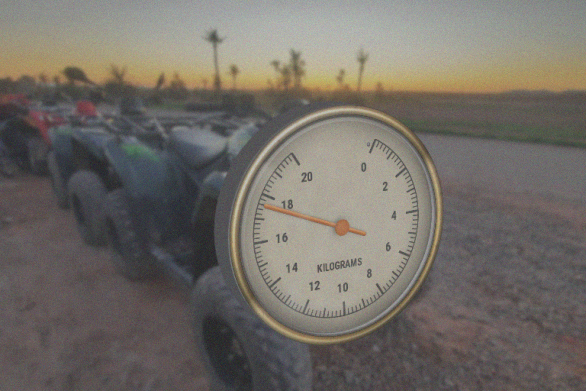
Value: 17.6,kg
